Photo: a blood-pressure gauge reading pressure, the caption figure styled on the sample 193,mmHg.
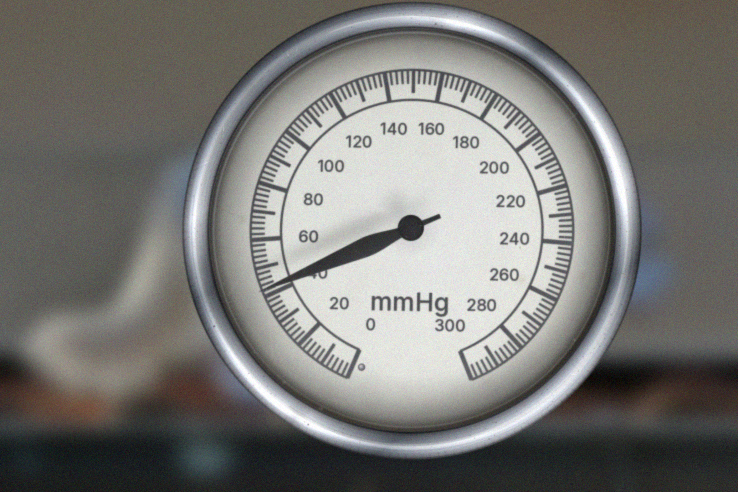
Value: 42,mmHg
